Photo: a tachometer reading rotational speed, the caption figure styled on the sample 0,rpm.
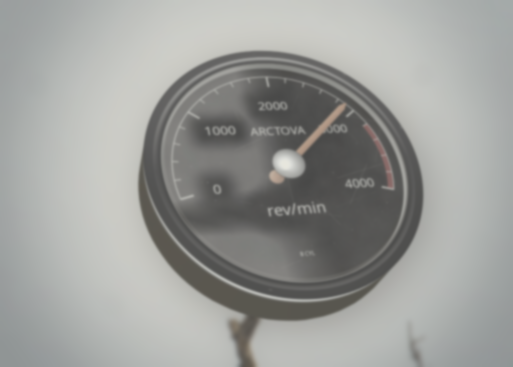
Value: 2900,rpm
